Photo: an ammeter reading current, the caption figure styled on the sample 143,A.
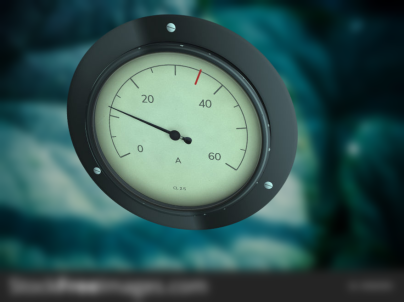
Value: 12.5,A
